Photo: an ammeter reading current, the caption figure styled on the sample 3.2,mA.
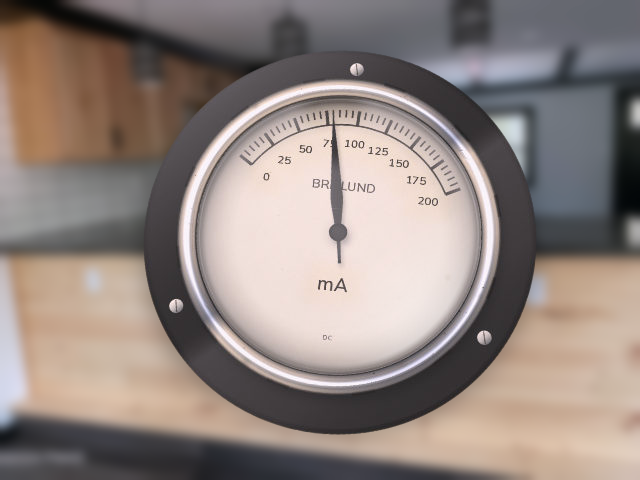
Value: 80,mA
